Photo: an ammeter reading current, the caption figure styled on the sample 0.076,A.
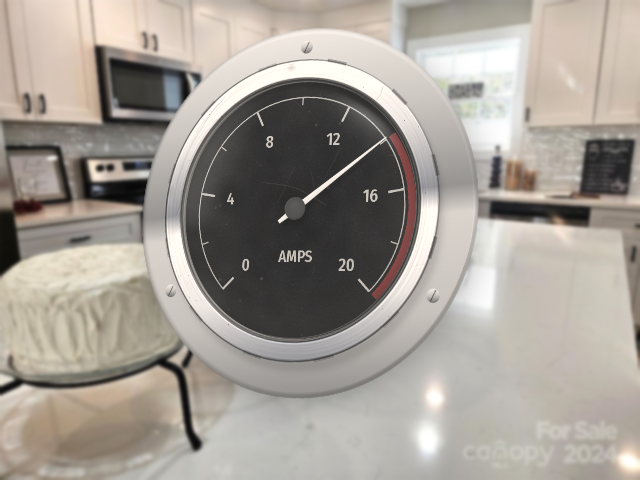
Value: 14,A
